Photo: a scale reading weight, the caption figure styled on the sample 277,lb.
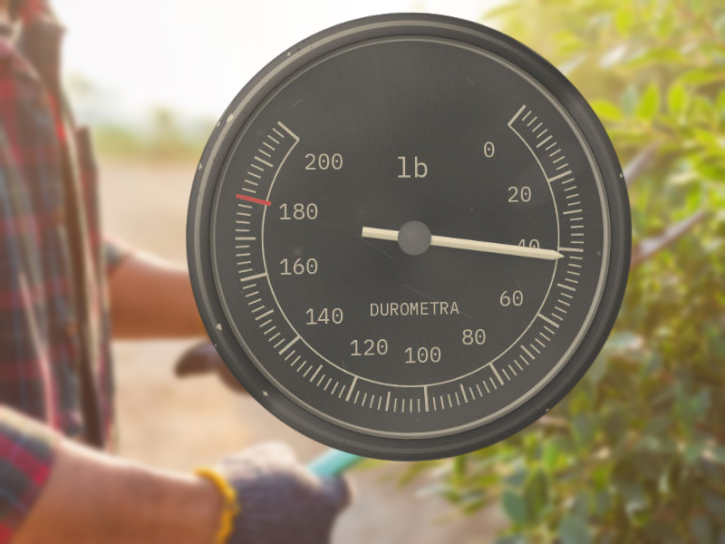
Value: 42,lb
